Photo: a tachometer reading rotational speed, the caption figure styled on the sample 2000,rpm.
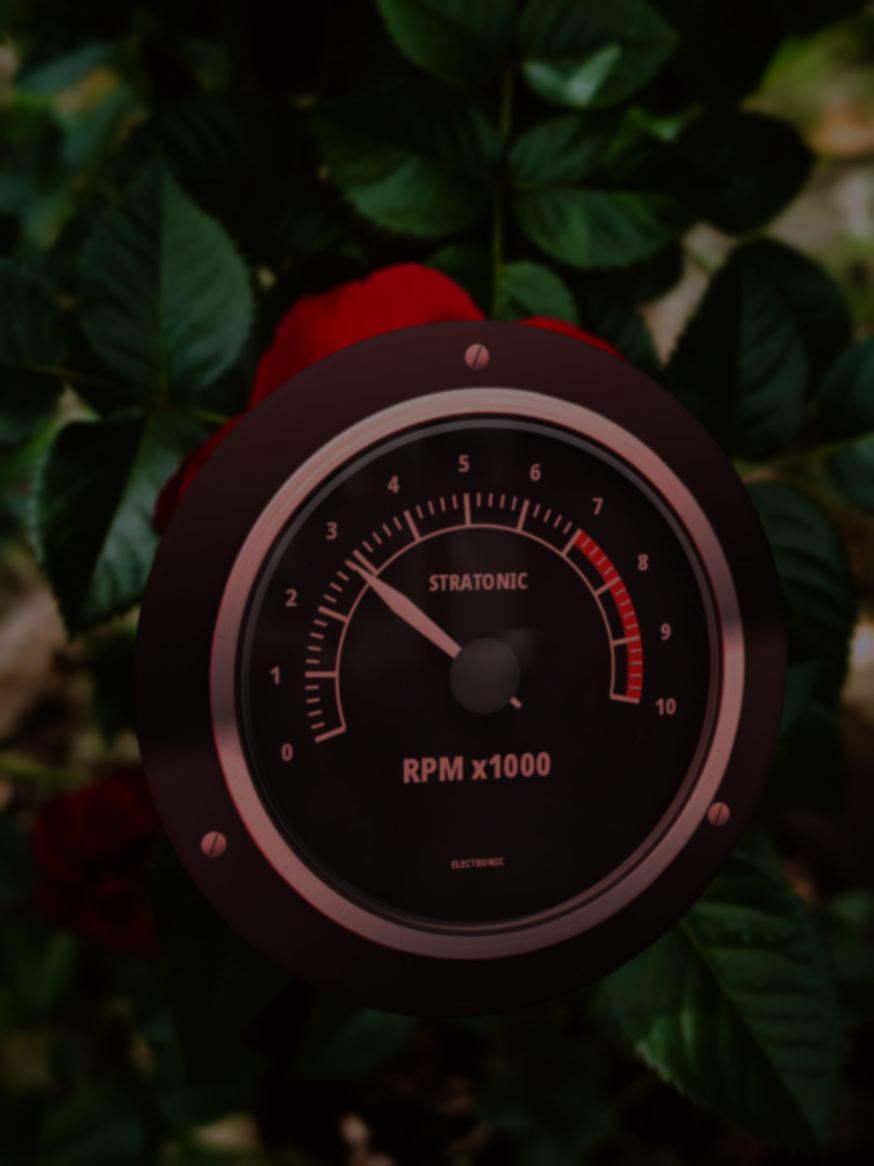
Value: 2800,rpm
